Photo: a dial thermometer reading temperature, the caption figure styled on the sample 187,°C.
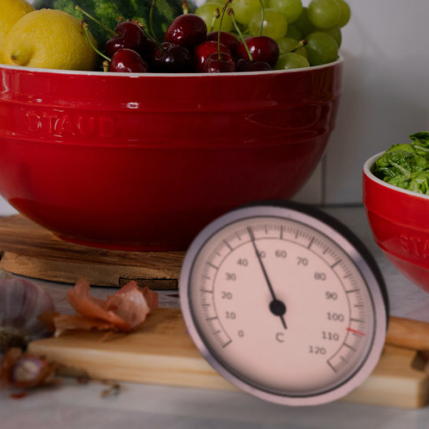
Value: 50,°C
